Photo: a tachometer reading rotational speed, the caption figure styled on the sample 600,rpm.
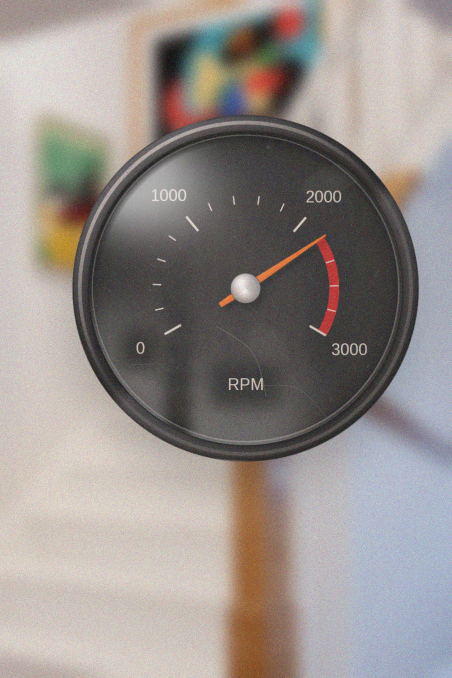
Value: 2200,rpm
